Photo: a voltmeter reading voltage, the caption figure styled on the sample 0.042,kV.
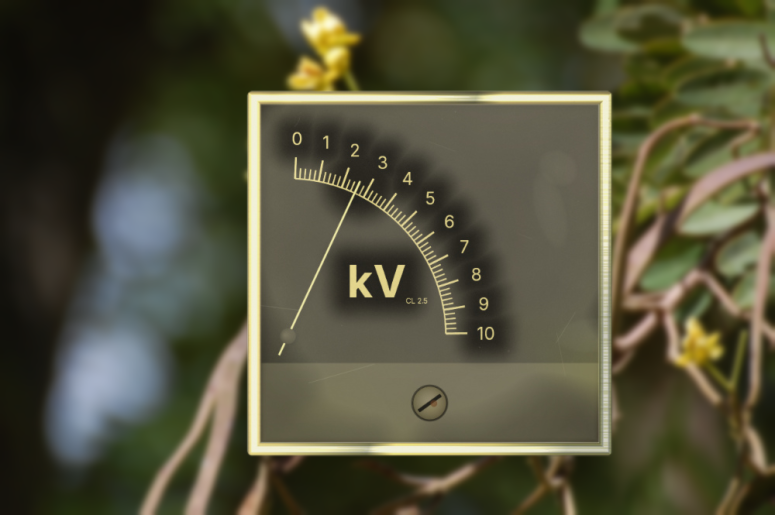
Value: 2.6,kV
